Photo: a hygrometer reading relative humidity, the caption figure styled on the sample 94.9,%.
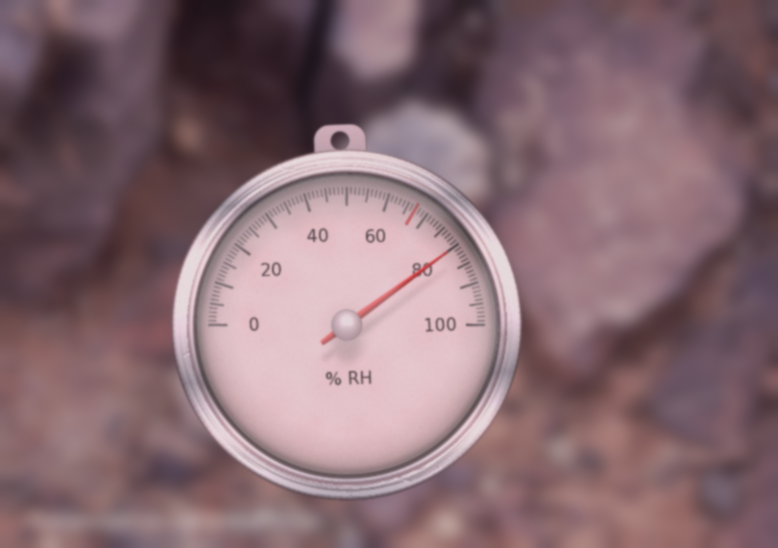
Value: 80,%
